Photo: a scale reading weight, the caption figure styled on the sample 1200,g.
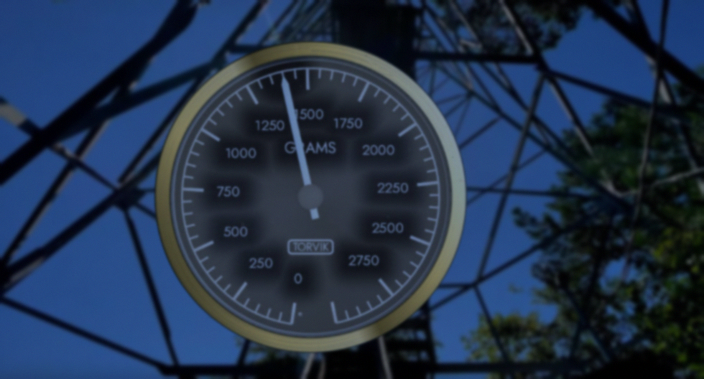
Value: 1400,g
